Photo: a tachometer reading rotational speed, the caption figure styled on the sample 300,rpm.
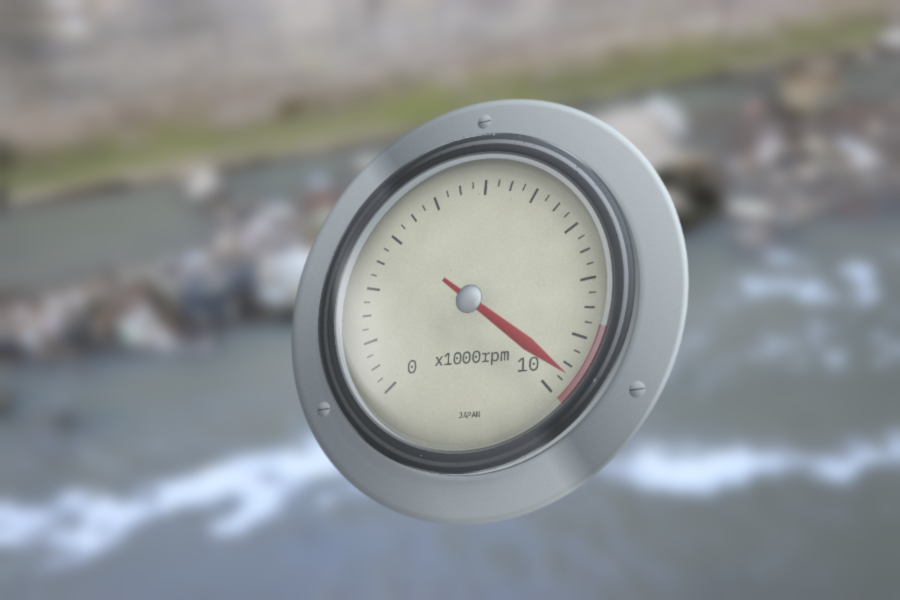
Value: 9625,rpm
